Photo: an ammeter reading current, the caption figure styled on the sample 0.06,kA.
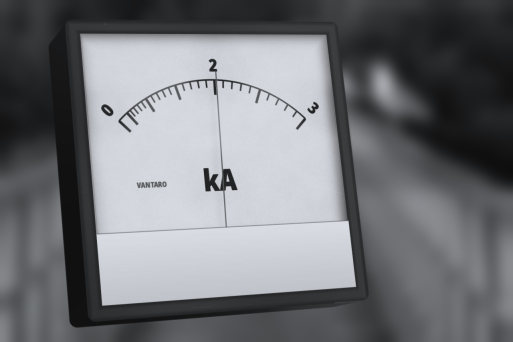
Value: 2,kA
